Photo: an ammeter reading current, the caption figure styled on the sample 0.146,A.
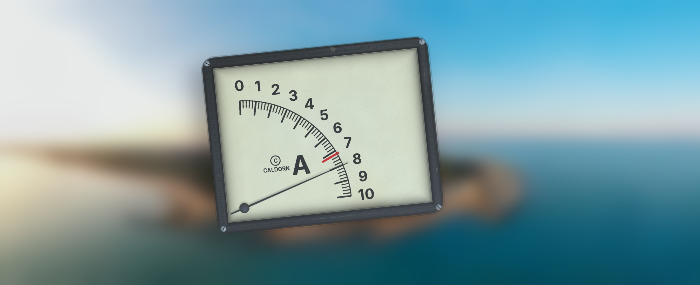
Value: 8,A
